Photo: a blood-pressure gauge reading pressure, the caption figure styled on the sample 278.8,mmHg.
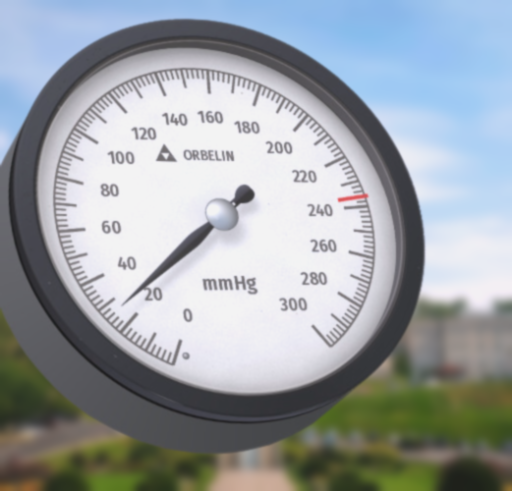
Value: 26,mmHg
